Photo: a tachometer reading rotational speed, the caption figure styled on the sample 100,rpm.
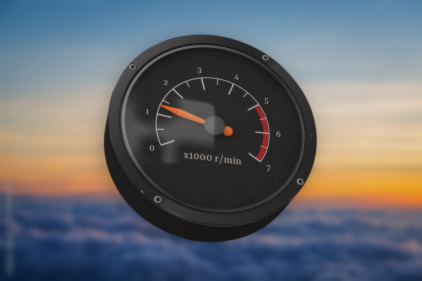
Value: 1250,rpm
